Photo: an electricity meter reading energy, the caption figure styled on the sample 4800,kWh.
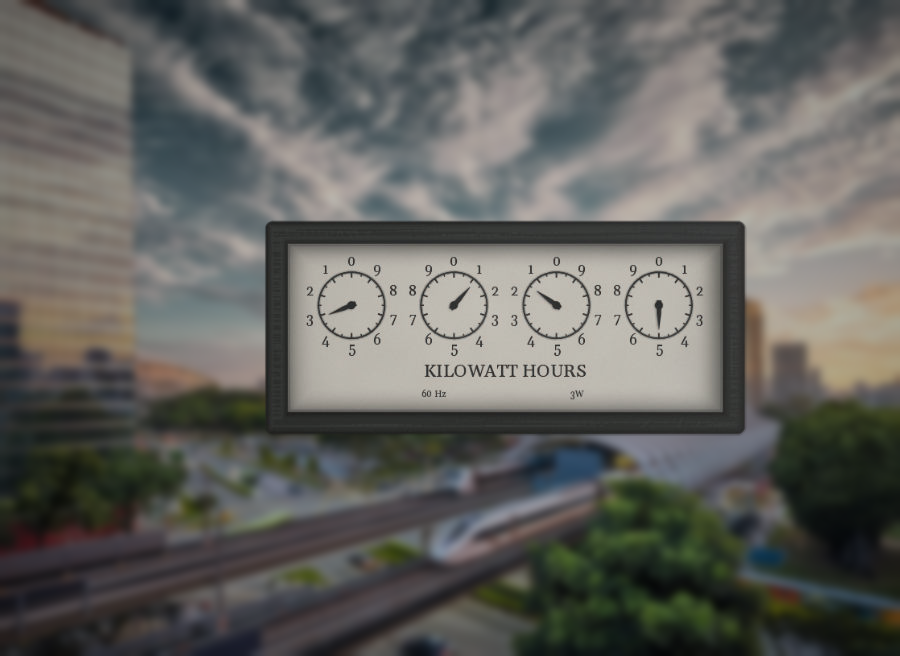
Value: 3115,kWh
